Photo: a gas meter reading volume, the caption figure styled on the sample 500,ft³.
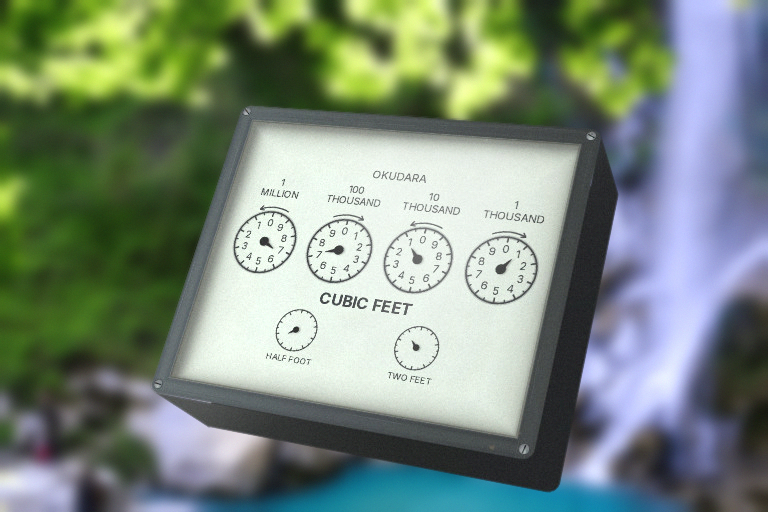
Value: 671100,ft³
